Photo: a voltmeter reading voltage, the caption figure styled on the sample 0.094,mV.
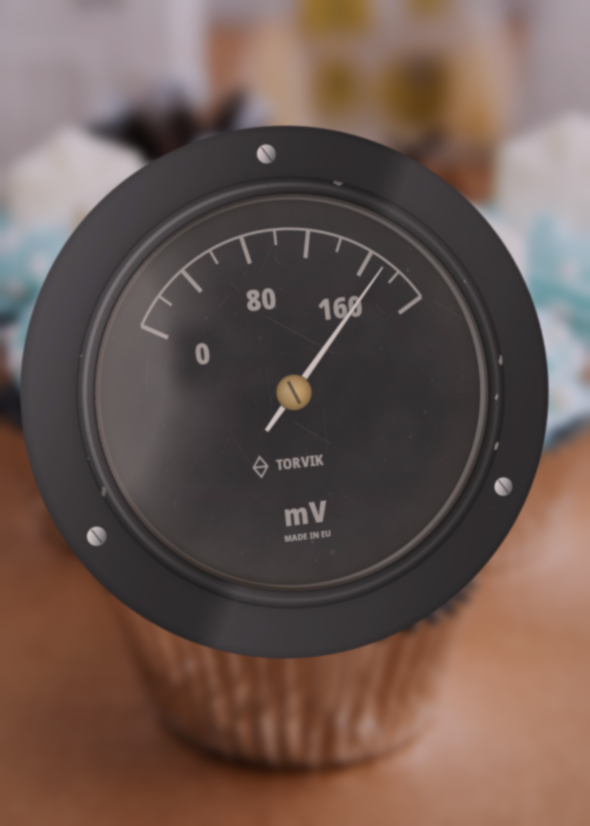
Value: 170,mV
